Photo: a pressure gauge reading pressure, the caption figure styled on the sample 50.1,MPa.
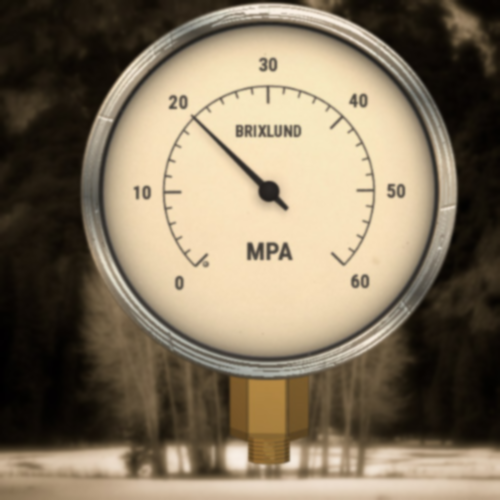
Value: 20,MPa
